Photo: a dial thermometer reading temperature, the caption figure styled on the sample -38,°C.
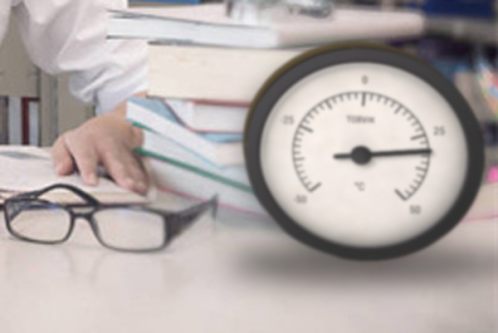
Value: 30,°C
